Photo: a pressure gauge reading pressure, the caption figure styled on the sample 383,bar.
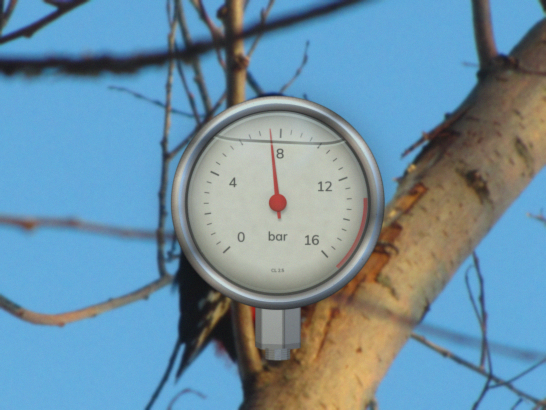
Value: 7.5,bar
